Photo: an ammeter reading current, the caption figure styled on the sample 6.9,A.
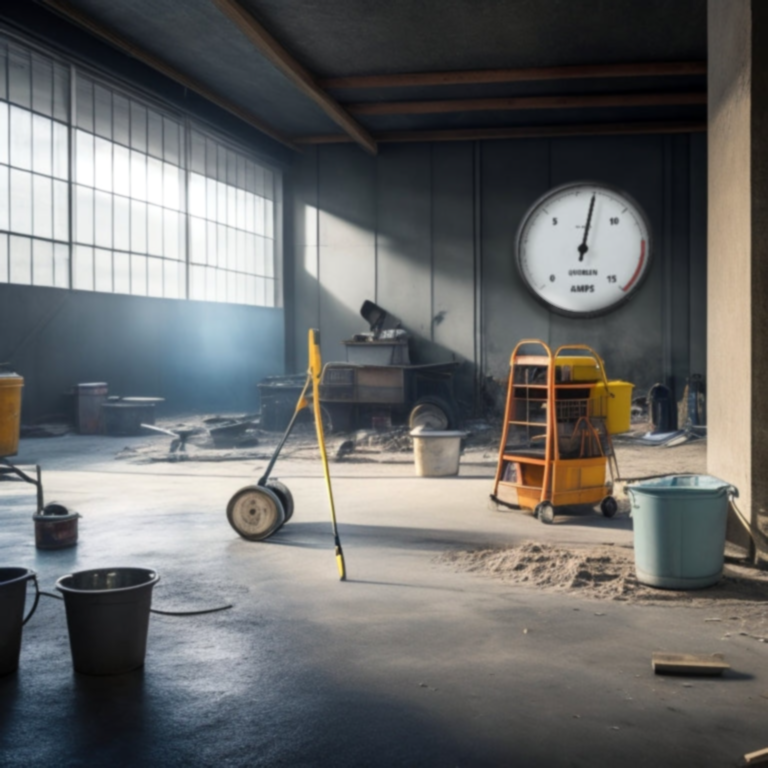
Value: 8,A
